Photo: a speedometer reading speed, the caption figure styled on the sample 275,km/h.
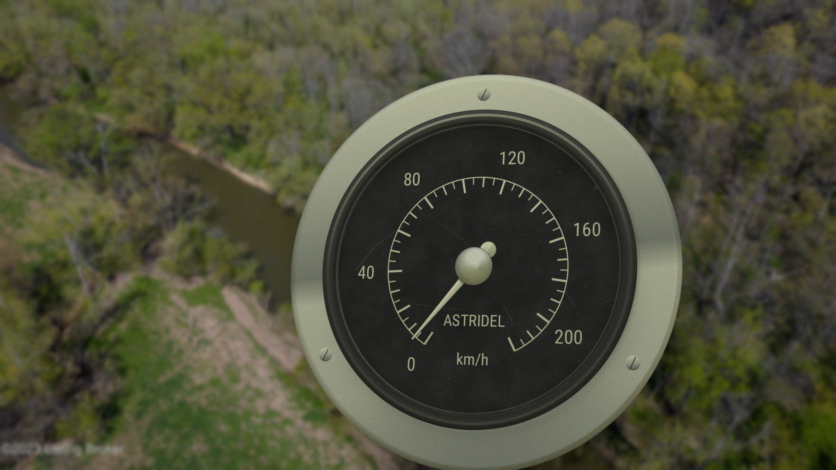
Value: 5,km/h
